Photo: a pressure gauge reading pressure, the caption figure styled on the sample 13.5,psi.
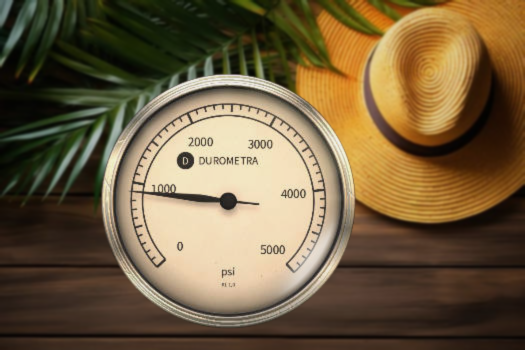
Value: 900,psi
